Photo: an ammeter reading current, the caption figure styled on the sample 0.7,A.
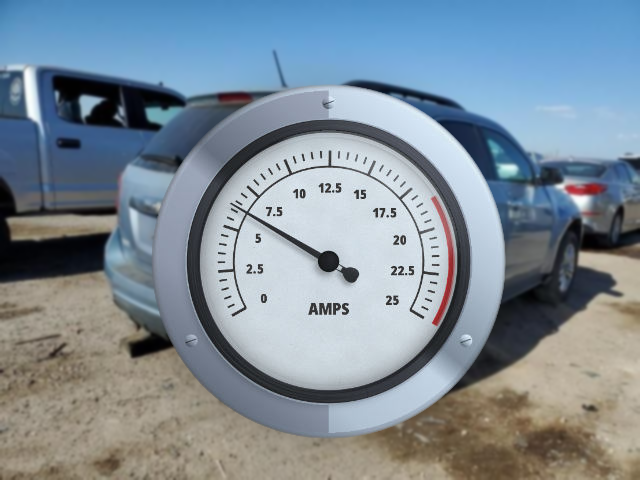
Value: 6.25,A
